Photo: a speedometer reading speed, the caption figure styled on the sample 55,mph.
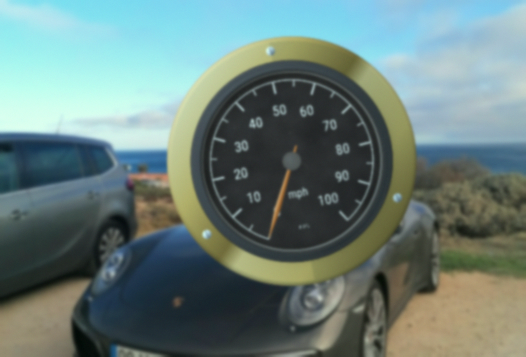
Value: 0,mph
